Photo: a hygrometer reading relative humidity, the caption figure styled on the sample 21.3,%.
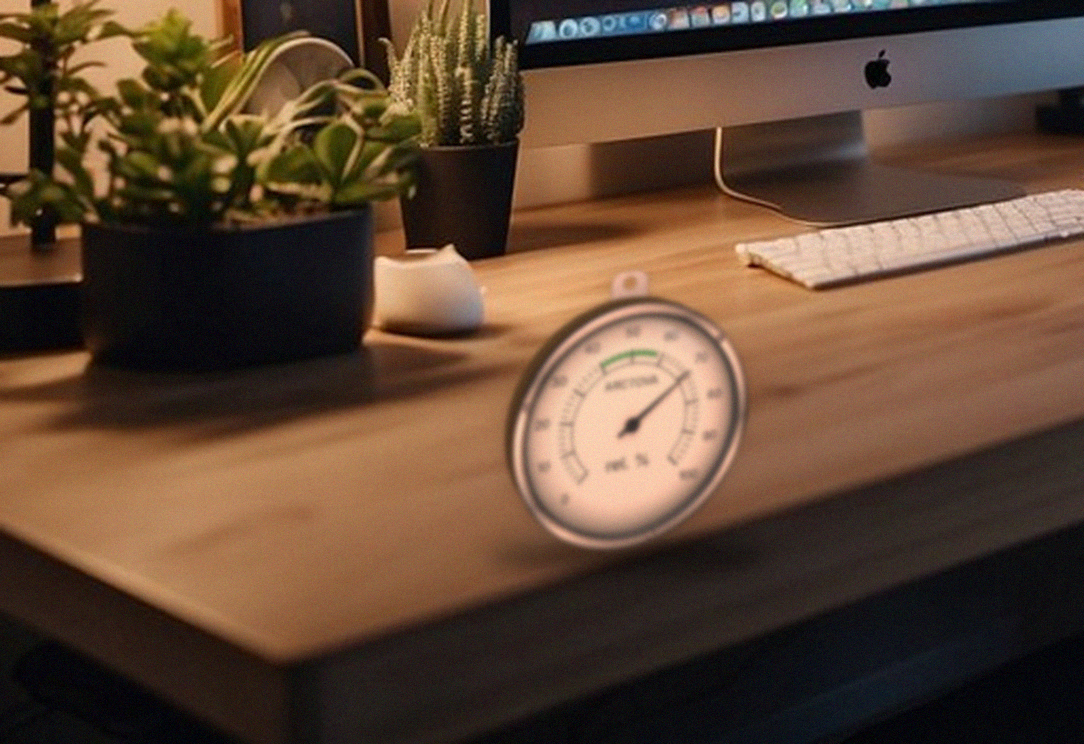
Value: 70,%
